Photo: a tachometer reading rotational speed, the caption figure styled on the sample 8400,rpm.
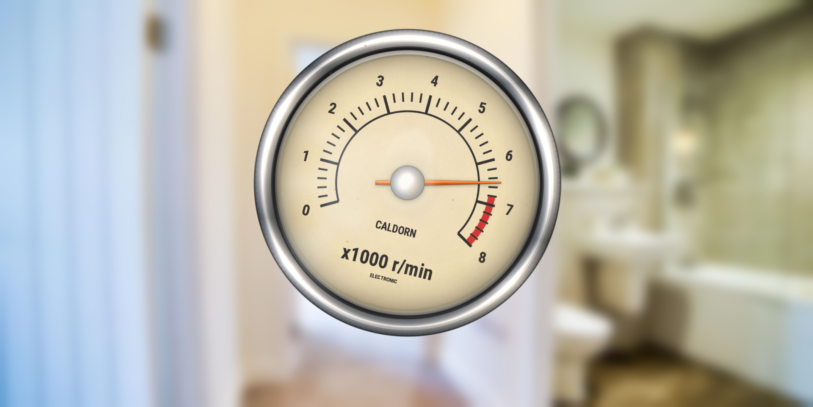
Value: 6500,rpm
